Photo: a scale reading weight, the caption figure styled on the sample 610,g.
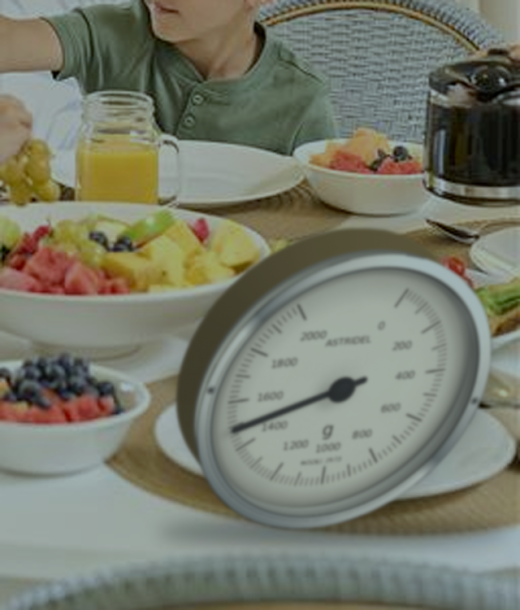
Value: 1500,g
